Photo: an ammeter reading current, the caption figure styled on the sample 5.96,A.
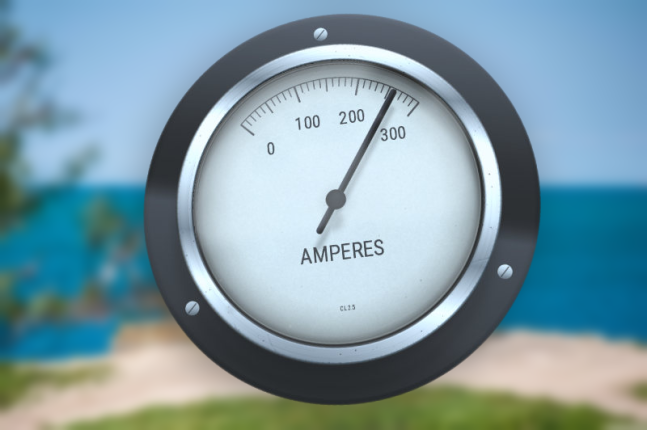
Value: 260,A
